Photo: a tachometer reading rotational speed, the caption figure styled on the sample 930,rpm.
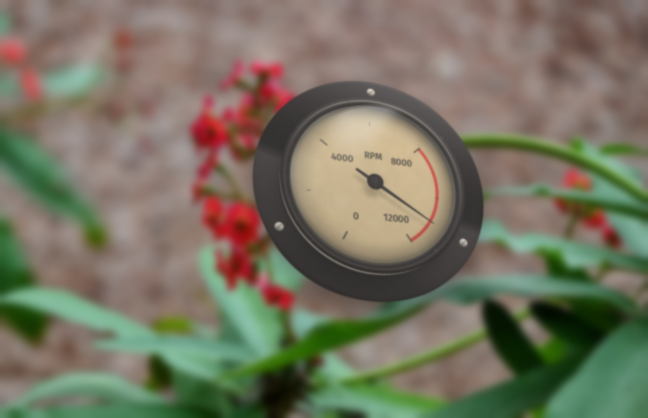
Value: 11000,rpm
